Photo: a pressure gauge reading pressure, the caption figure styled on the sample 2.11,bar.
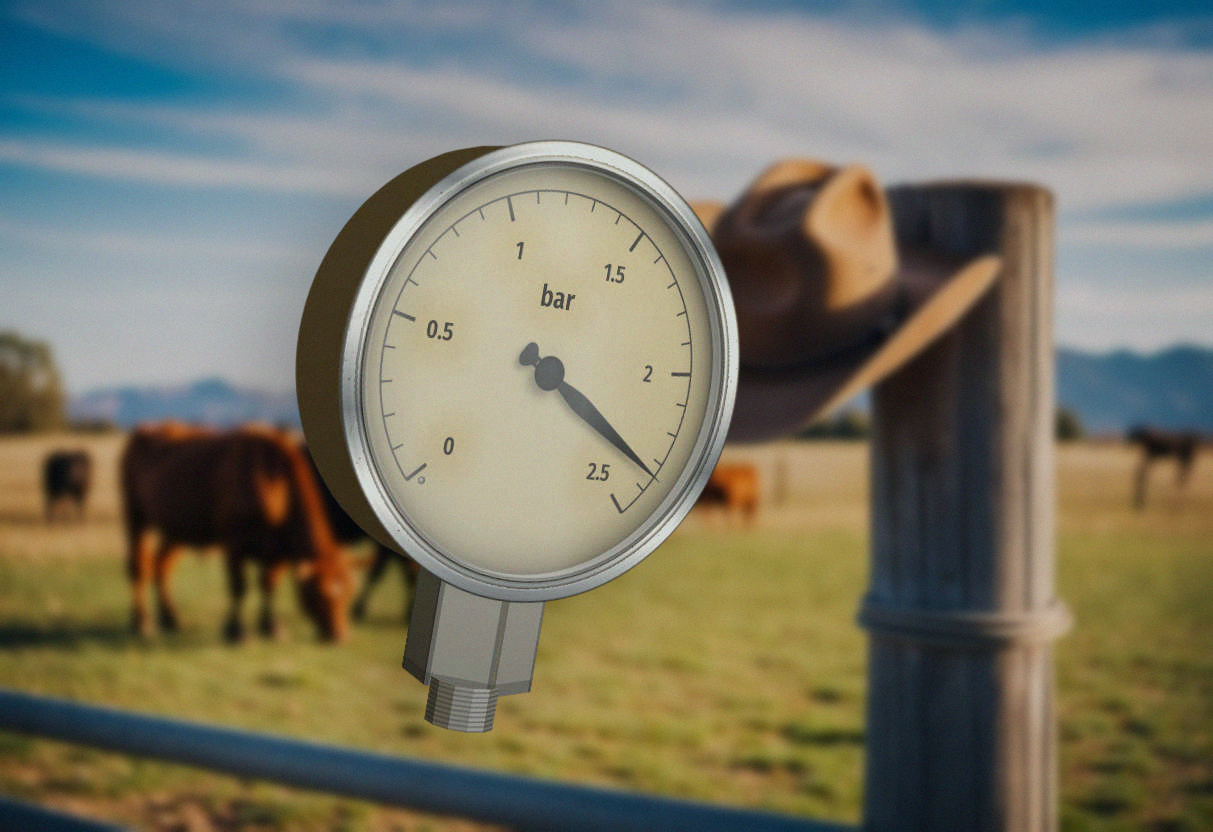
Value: 2.35,bar
